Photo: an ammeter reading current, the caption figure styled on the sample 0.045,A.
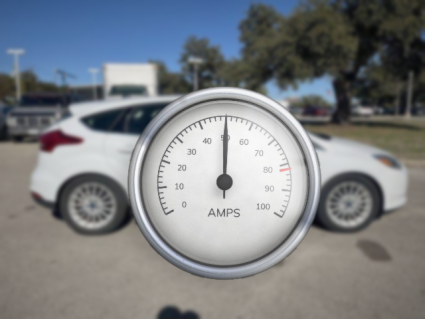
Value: 50,A
